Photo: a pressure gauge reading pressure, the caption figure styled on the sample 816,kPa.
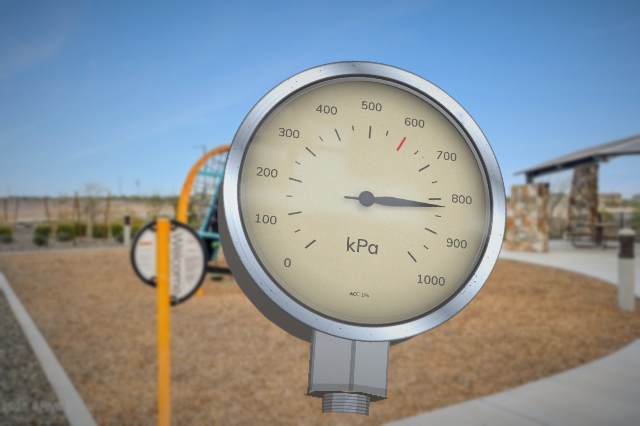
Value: 825,kPa
